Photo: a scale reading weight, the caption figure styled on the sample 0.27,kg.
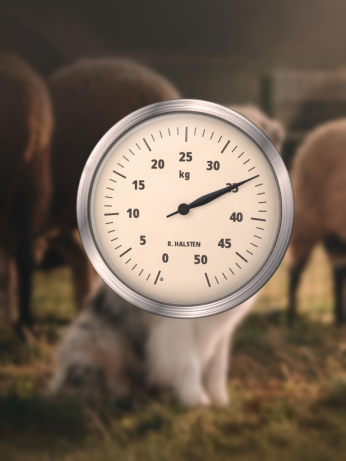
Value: 35,kg
